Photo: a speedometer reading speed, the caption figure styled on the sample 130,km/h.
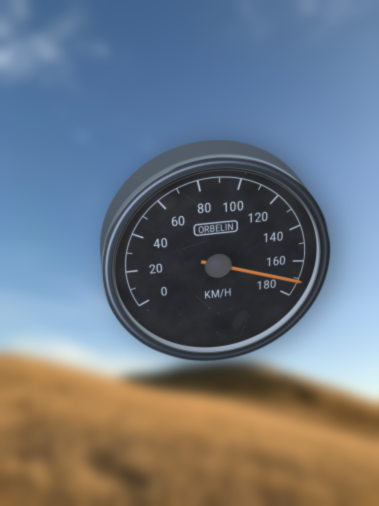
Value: 170,km/h
